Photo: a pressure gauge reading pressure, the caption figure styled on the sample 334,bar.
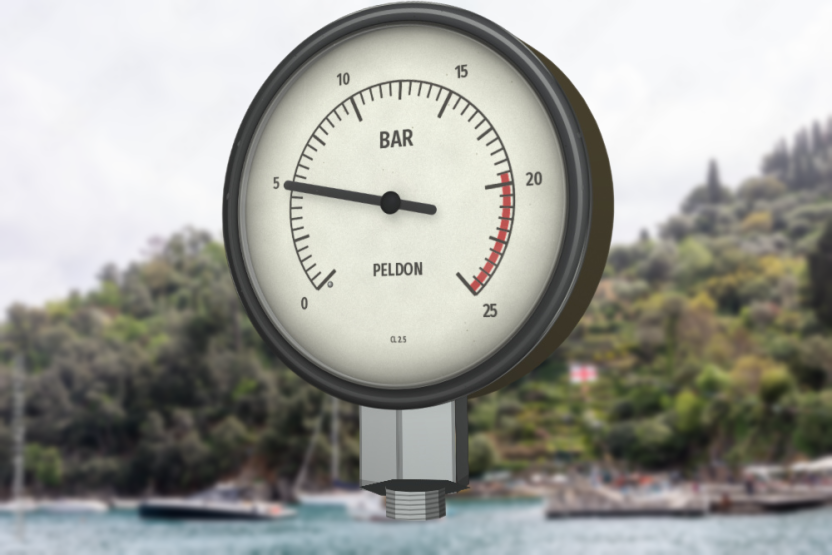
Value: 5,bar
